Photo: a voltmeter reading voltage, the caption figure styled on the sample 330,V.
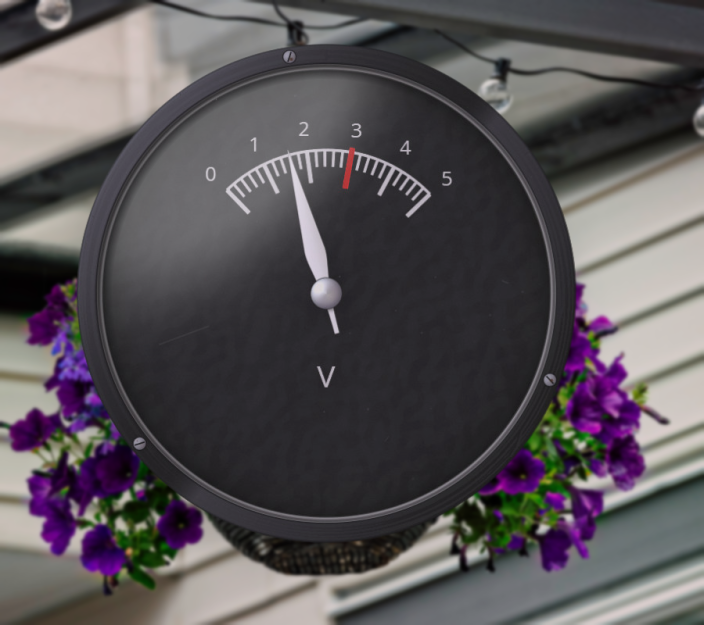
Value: 1.6,V
